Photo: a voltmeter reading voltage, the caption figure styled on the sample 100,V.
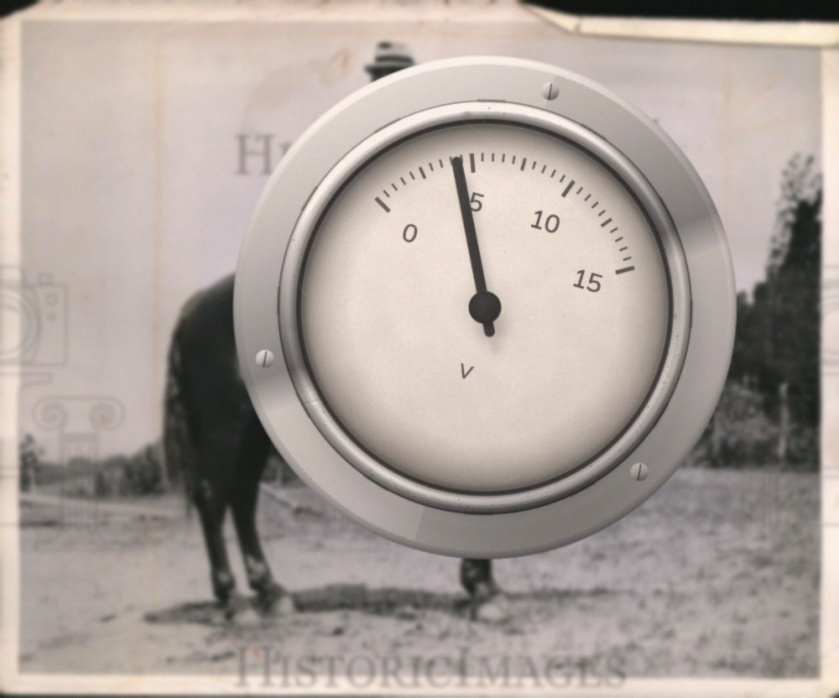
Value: 4.25,V
